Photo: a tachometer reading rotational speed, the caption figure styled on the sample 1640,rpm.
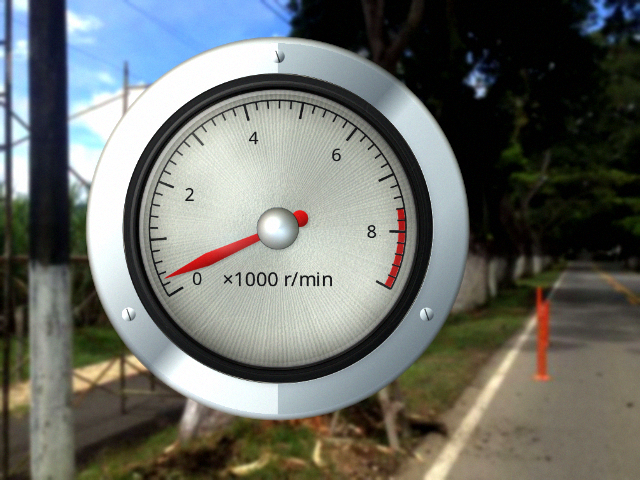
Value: 300,rpm
